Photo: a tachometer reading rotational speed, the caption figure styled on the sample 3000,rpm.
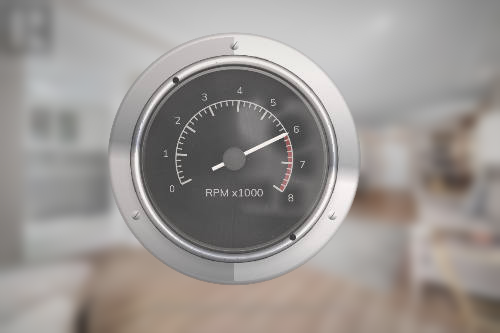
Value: 6000,rpm
